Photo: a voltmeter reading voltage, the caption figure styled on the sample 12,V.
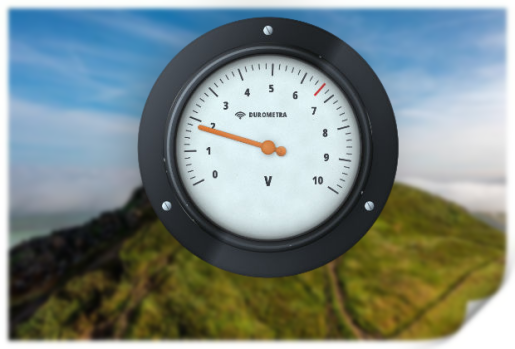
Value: 1.8,V
